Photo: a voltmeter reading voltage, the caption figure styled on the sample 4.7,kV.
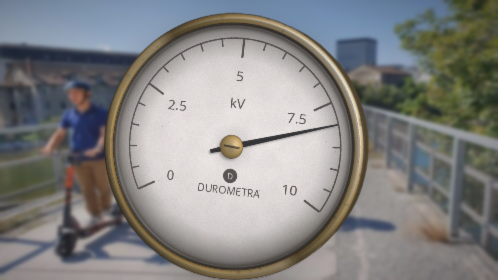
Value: 8,kV
